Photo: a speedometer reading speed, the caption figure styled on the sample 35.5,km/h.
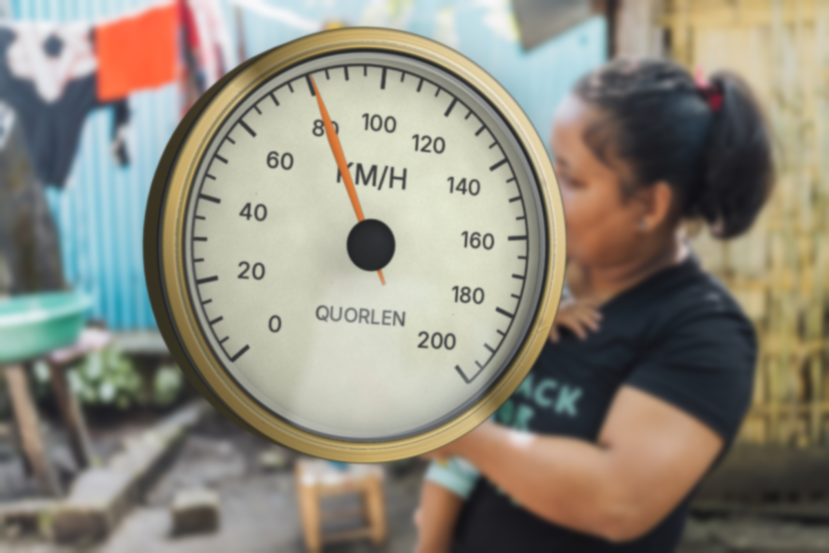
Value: 80,km/h
